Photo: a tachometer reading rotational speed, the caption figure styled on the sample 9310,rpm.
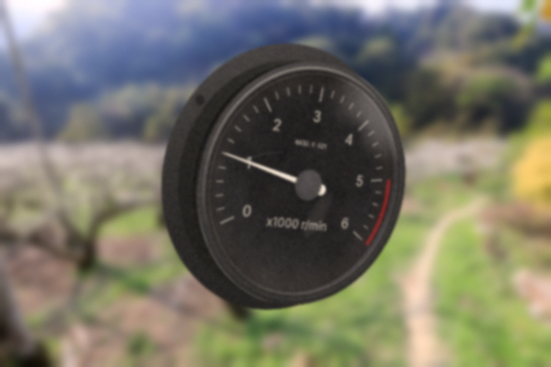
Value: 1000,rpm
